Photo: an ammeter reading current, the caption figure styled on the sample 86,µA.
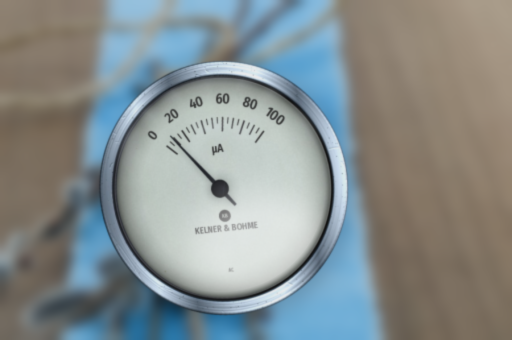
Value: 10,µA
